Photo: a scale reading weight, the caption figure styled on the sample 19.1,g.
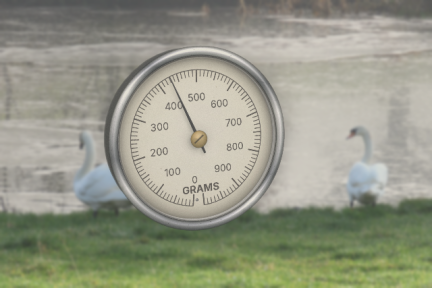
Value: 430,g
